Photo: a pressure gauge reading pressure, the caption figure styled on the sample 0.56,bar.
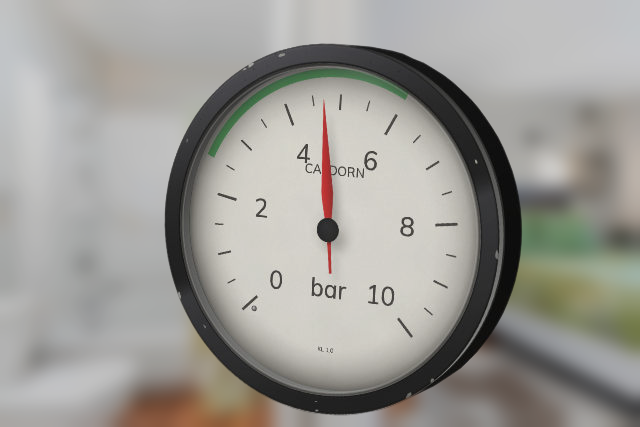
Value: 4.75,bar
